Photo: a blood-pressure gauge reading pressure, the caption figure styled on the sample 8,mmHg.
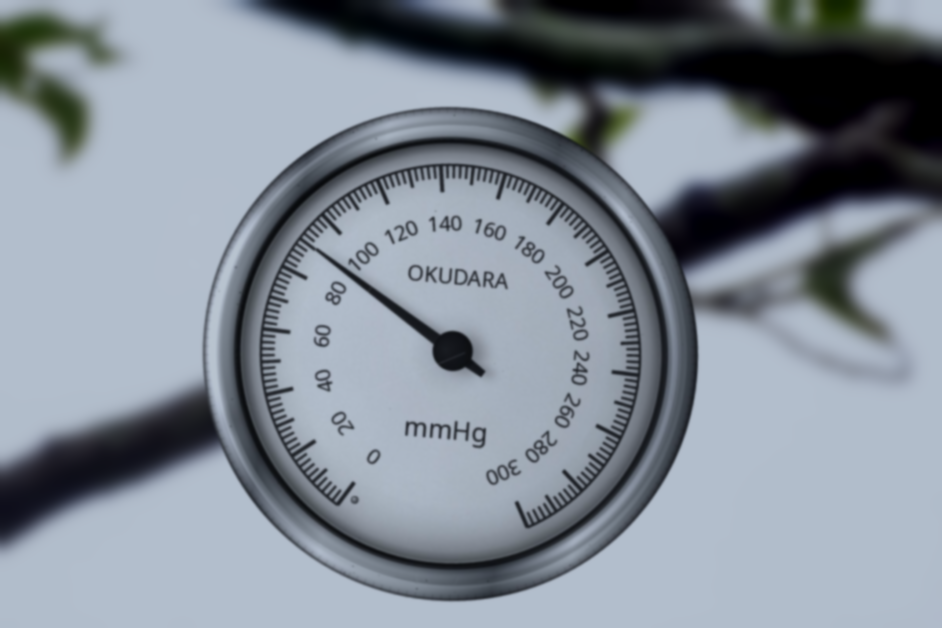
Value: 90,mmHg
